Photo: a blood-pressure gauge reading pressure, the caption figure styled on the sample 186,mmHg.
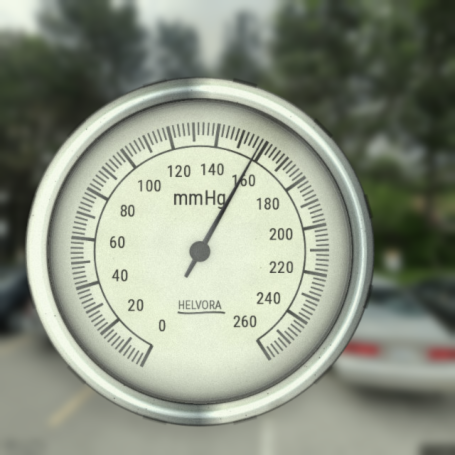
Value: 158,mmHg
